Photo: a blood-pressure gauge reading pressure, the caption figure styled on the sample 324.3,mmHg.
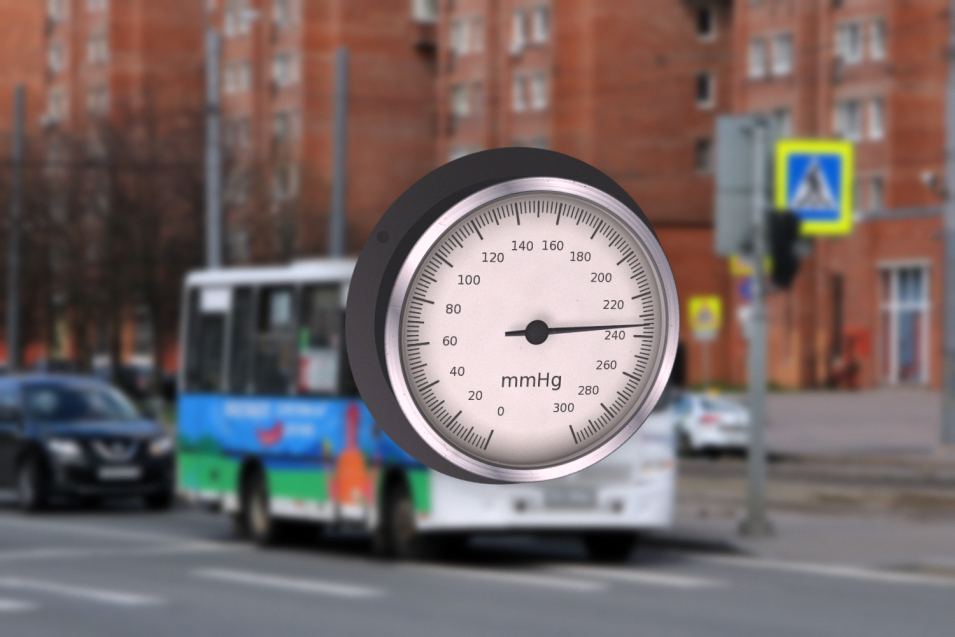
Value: 234,mmHg
